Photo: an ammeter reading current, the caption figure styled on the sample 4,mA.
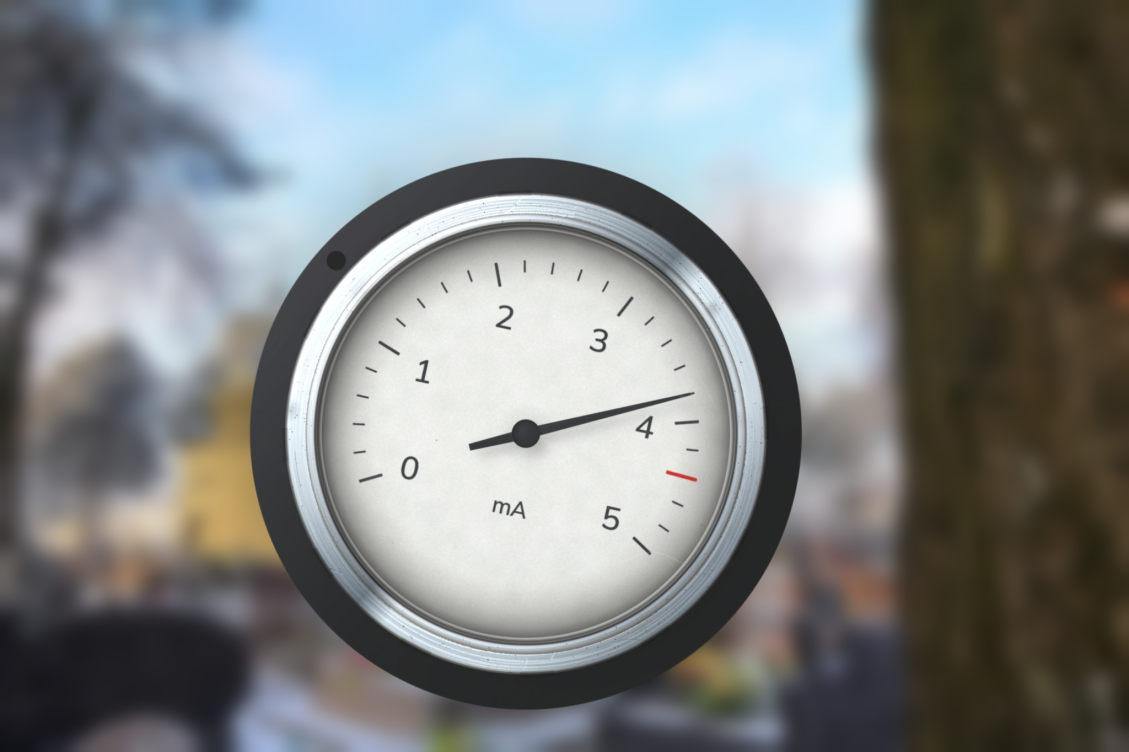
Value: 3.8,mA
